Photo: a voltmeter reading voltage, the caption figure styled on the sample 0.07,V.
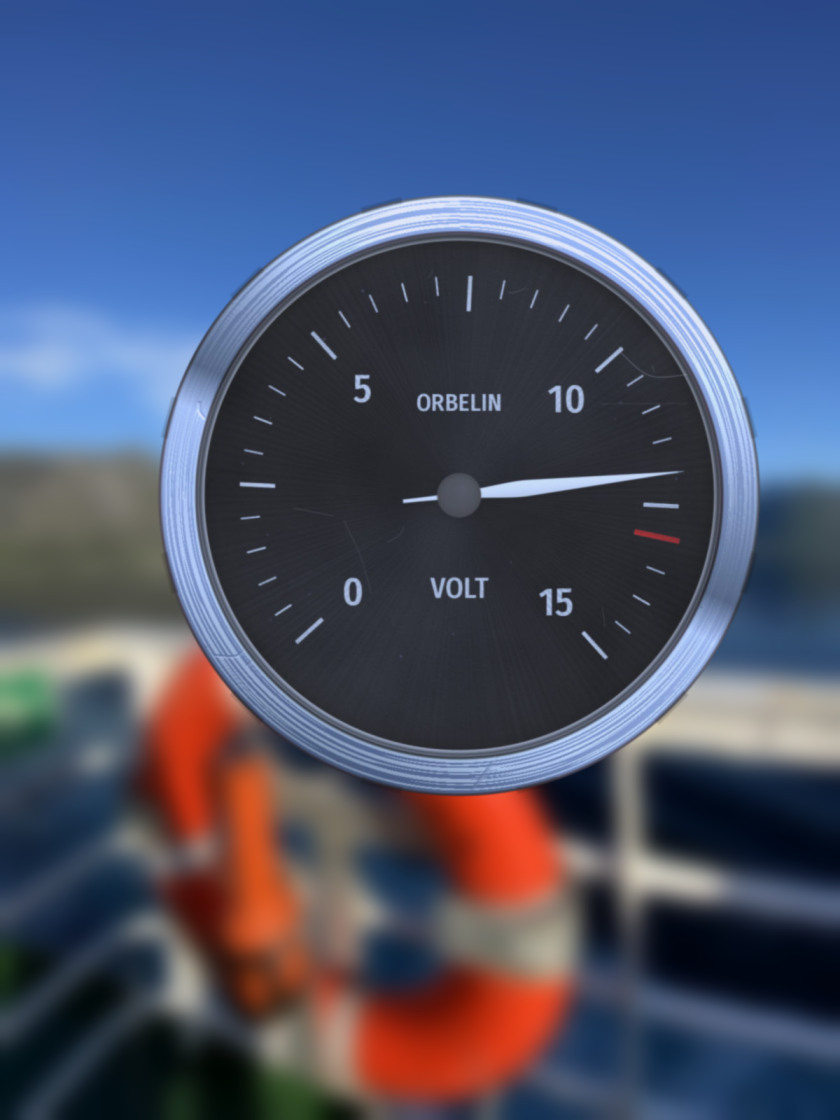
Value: 12,V
